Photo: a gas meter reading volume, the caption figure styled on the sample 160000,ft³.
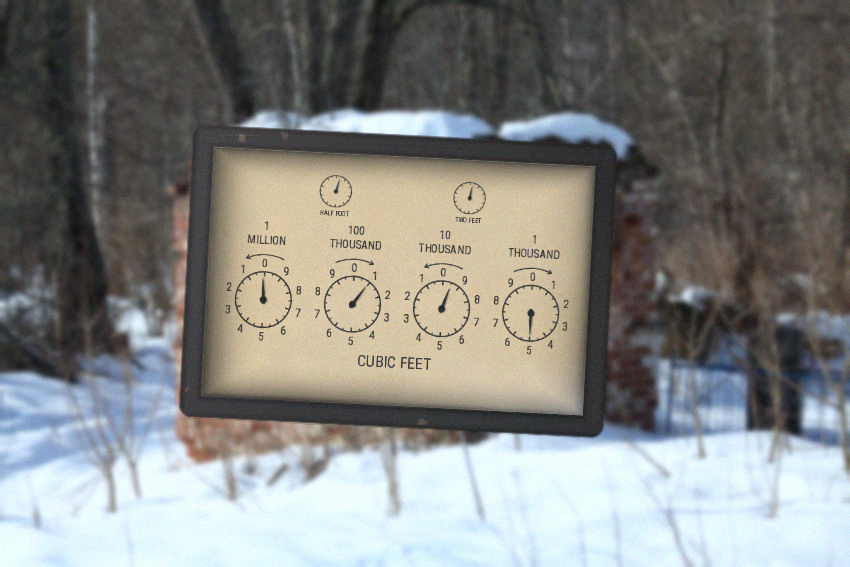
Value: 9500,ft³
